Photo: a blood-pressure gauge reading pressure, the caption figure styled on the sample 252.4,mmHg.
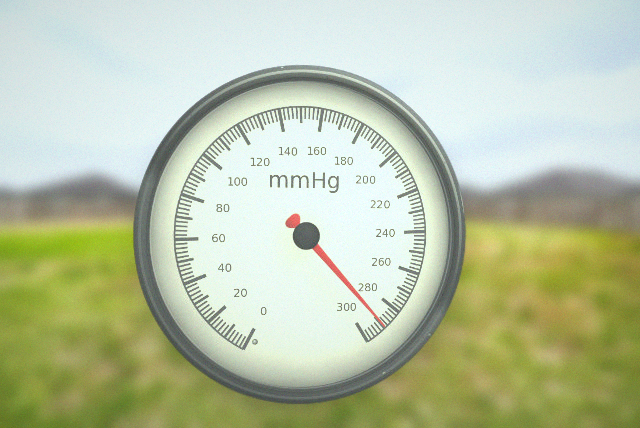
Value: 290,mmHg
